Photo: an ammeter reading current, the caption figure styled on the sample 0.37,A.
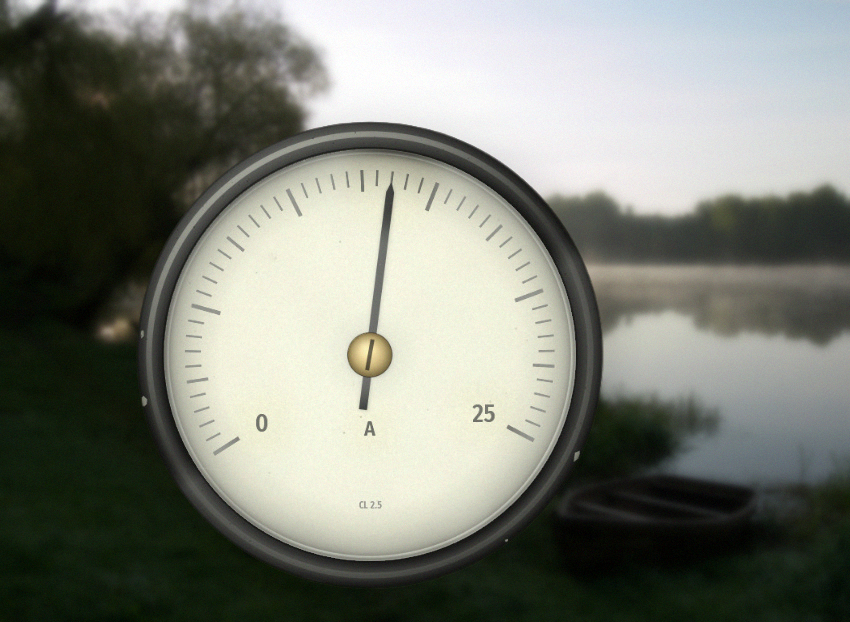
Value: 13.5,A
